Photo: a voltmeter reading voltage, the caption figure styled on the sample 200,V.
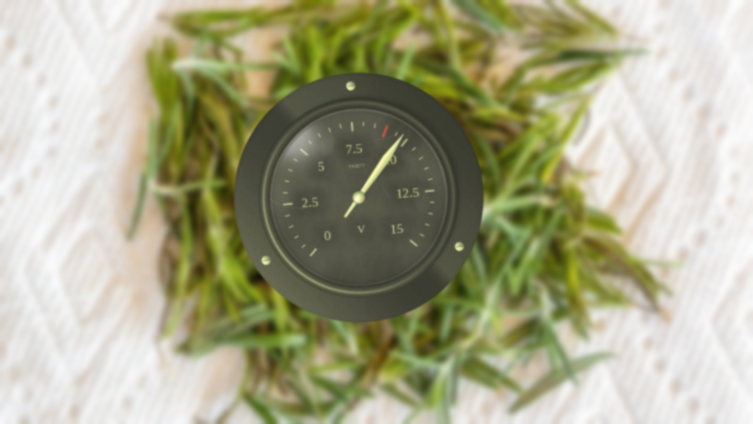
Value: 9.75,V
